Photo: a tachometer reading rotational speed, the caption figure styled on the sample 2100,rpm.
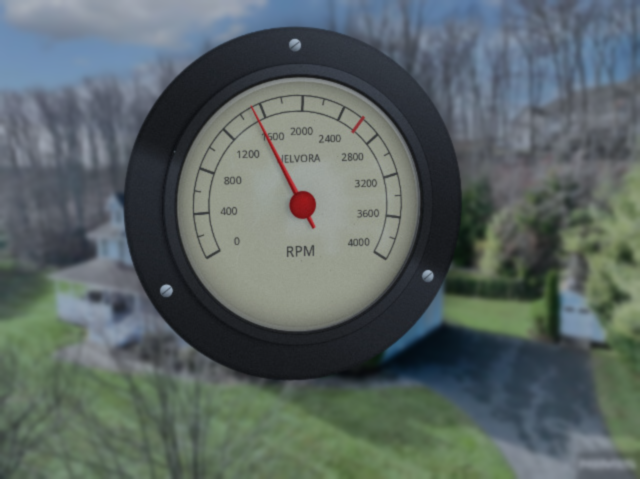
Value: 1500,rpm
